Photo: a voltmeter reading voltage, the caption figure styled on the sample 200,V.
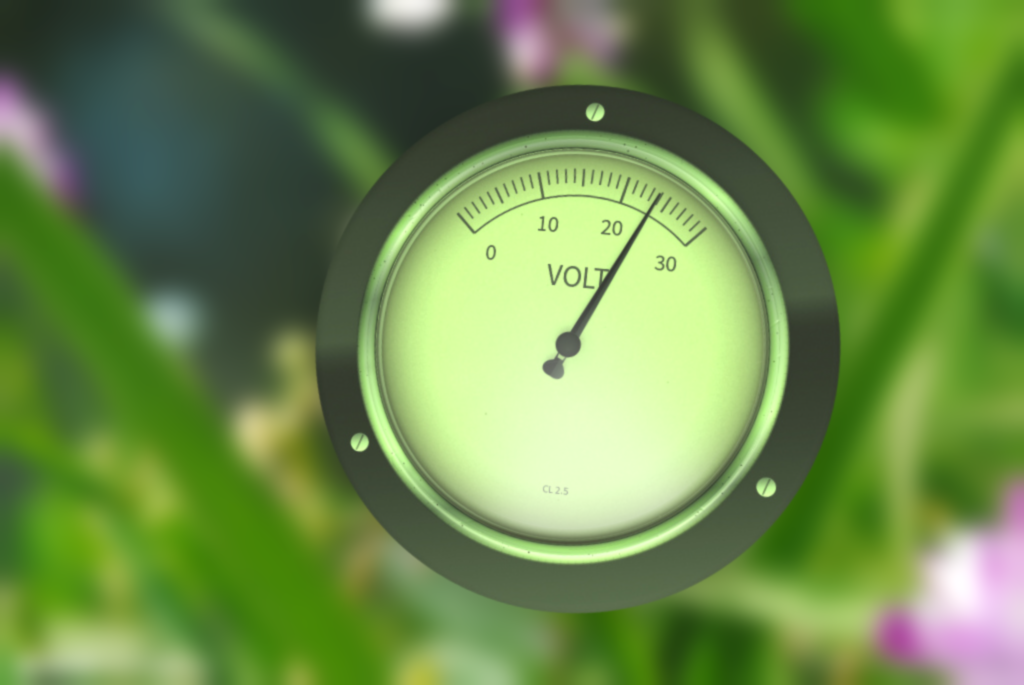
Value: 24,V
